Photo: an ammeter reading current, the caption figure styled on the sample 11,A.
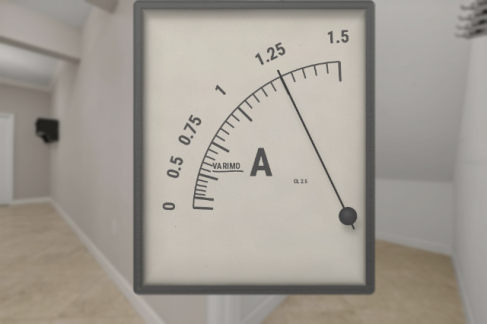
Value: 1.25,A
